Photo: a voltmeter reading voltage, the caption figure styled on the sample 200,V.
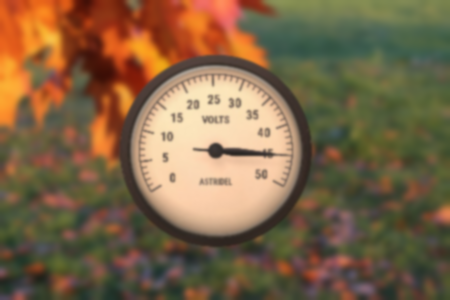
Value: 45,V
